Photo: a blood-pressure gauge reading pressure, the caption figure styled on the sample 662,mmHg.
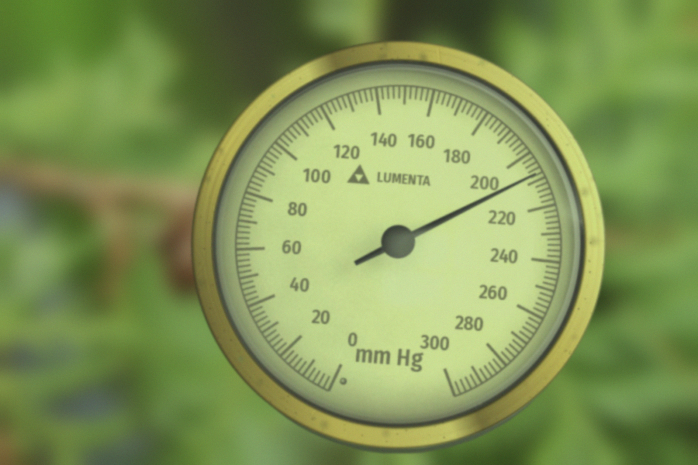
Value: 208,mmHg
